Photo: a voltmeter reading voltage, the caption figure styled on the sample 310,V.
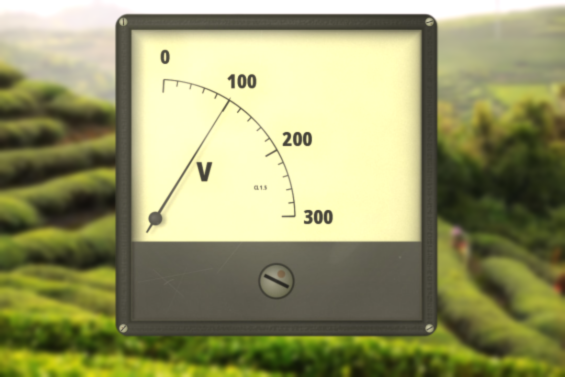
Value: 100,V
